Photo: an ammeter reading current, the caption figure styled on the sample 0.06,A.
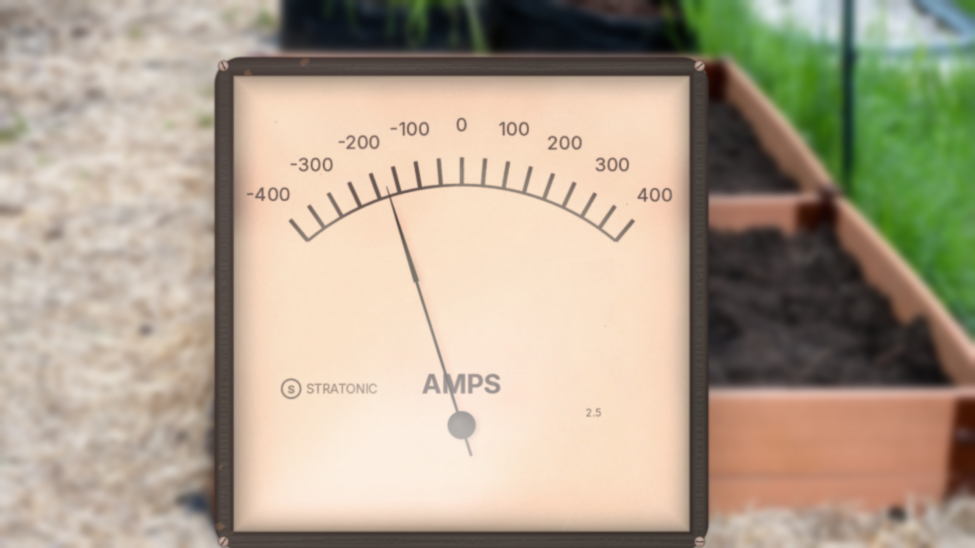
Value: -175,A
